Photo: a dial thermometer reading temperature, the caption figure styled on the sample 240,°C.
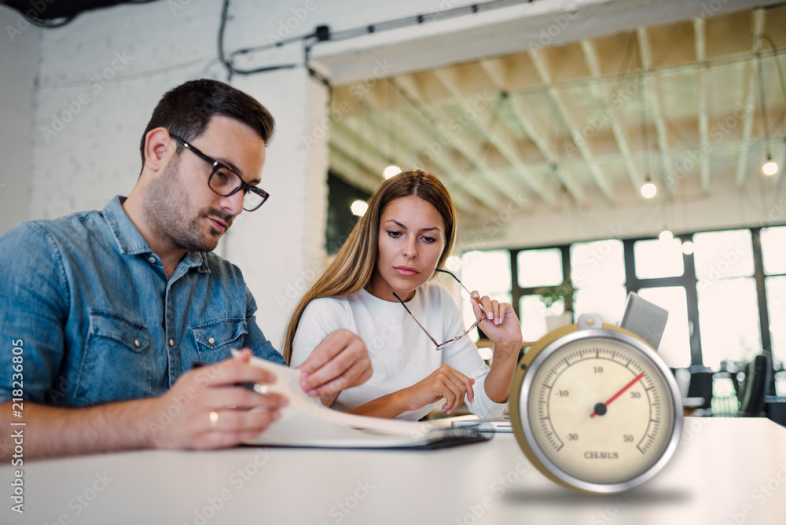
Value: 25,°C
